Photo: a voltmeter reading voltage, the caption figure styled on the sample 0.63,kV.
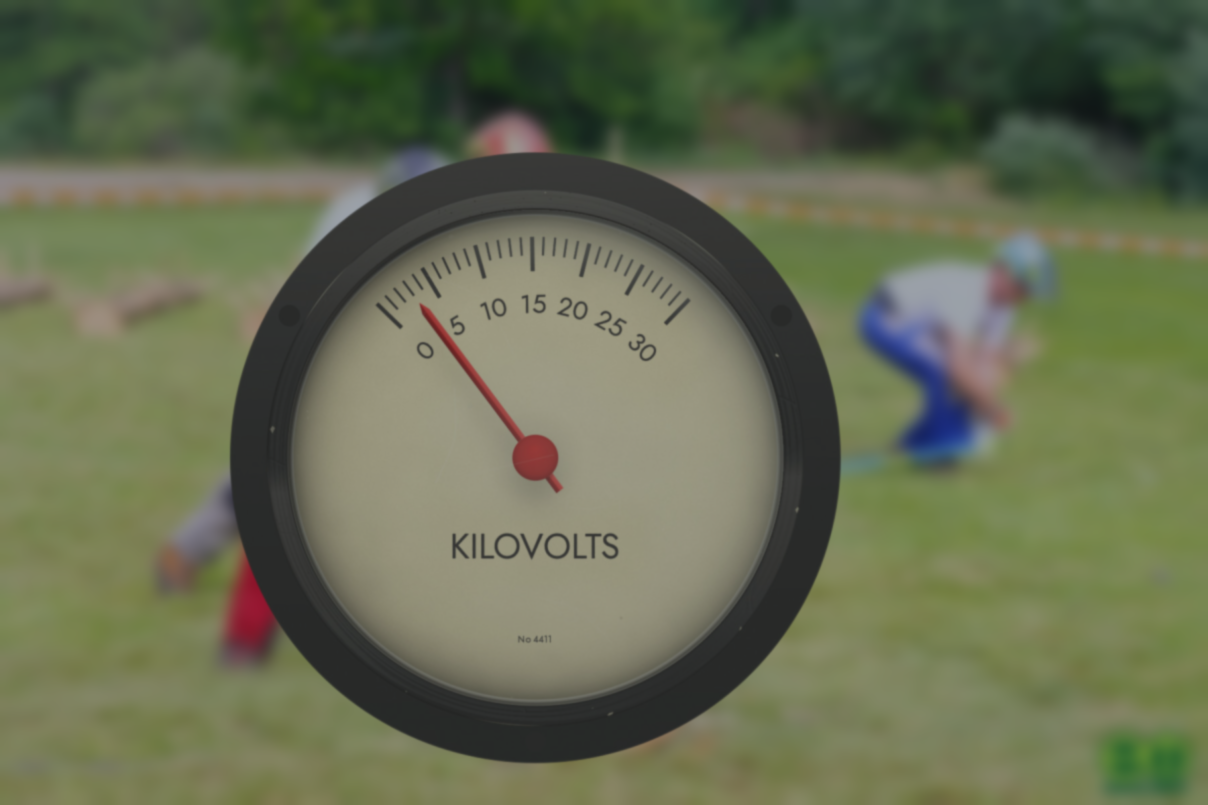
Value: 3,kV
